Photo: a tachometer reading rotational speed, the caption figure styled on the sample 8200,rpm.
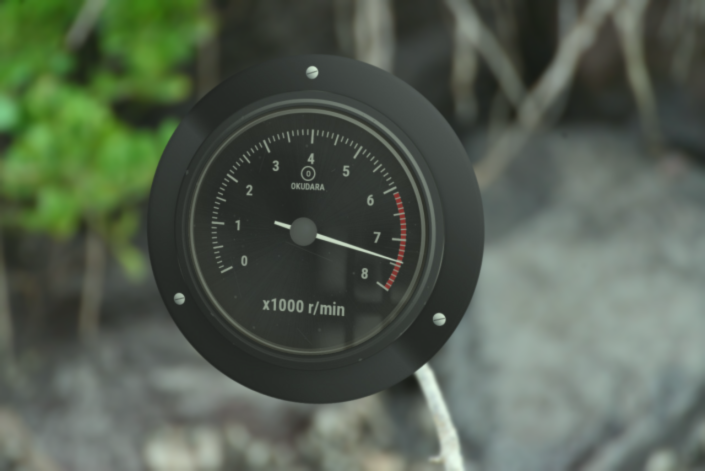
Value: 7400,rpm
